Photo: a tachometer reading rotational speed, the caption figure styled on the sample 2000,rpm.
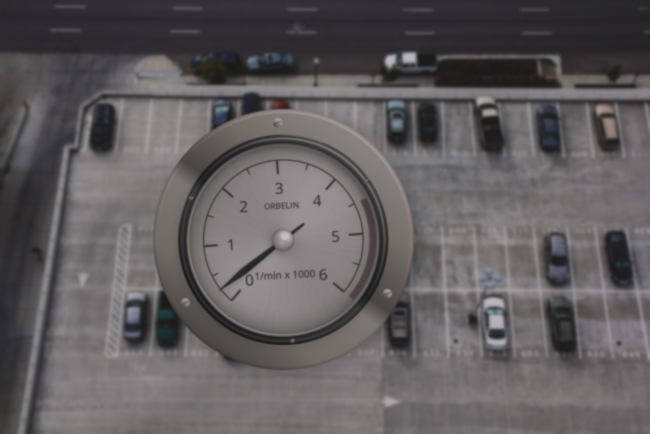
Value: 250,rpm
